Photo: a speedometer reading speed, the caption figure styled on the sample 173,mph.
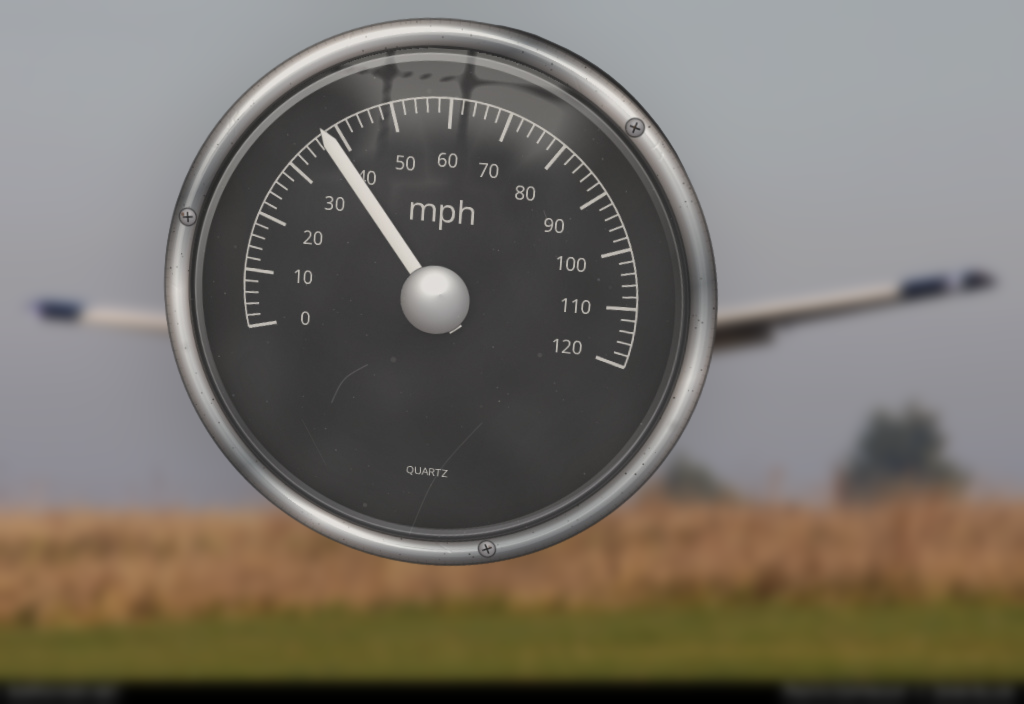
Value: 38,mph
